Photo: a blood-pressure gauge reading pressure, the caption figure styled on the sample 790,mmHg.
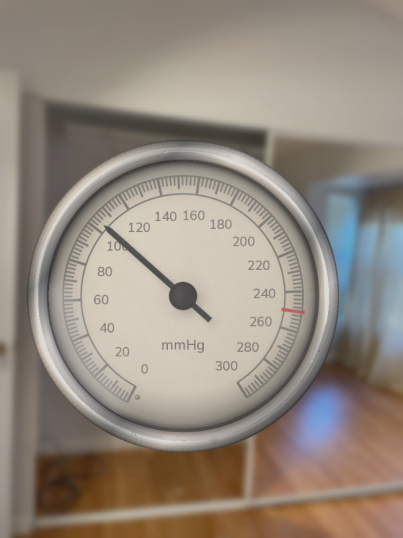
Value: 104,mmHg
